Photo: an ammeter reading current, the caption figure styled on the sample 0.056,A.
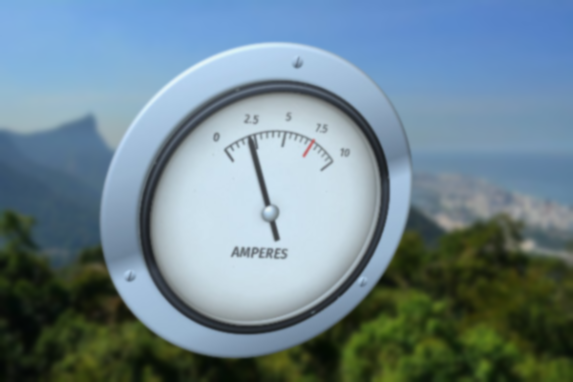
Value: 2,A
